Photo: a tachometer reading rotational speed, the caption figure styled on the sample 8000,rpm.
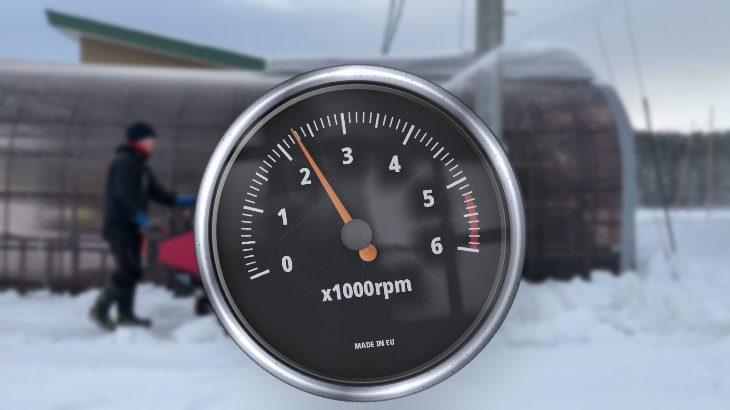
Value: 2300,rpm
